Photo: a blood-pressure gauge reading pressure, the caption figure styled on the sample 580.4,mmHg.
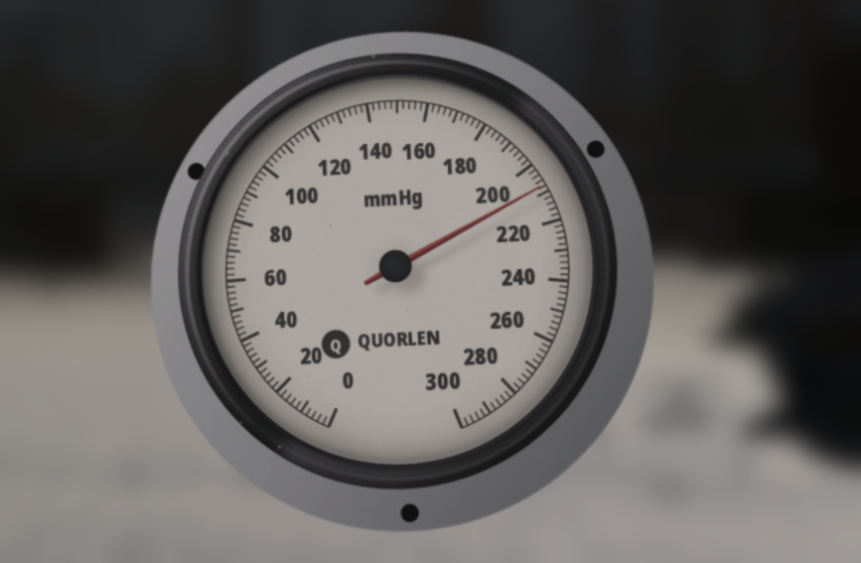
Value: 208,mmHg
